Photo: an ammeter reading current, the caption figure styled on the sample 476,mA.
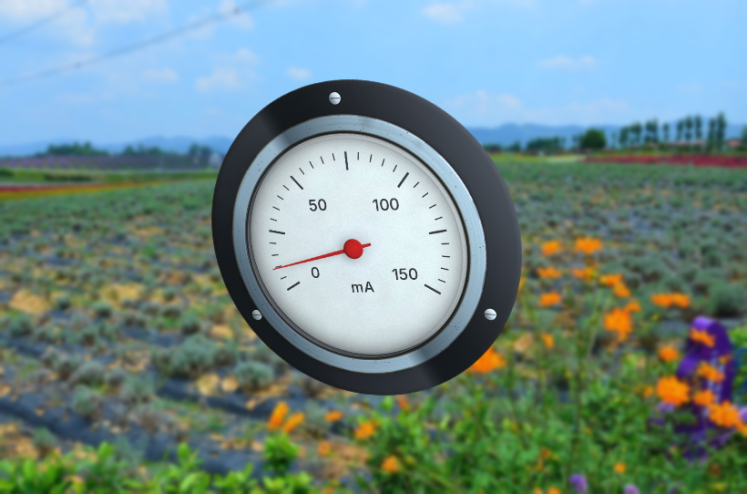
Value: 10,mA
